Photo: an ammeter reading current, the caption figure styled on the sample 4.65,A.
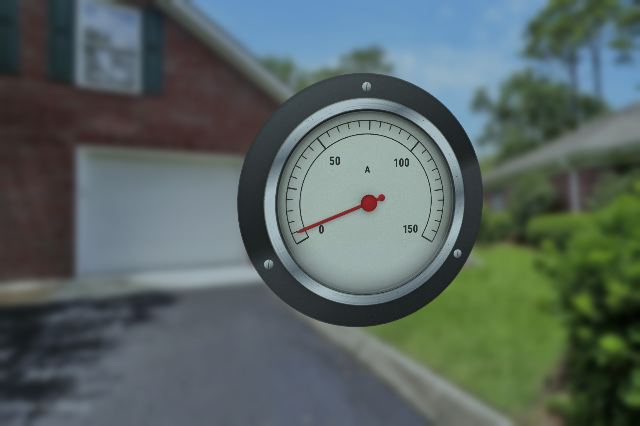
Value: 5,A
